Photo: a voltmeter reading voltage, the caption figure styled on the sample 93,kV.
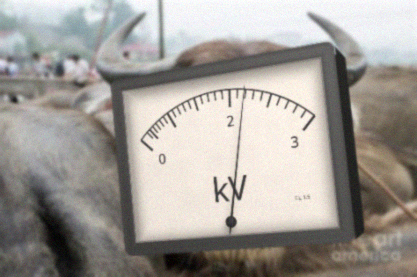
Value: 2.2,kV
